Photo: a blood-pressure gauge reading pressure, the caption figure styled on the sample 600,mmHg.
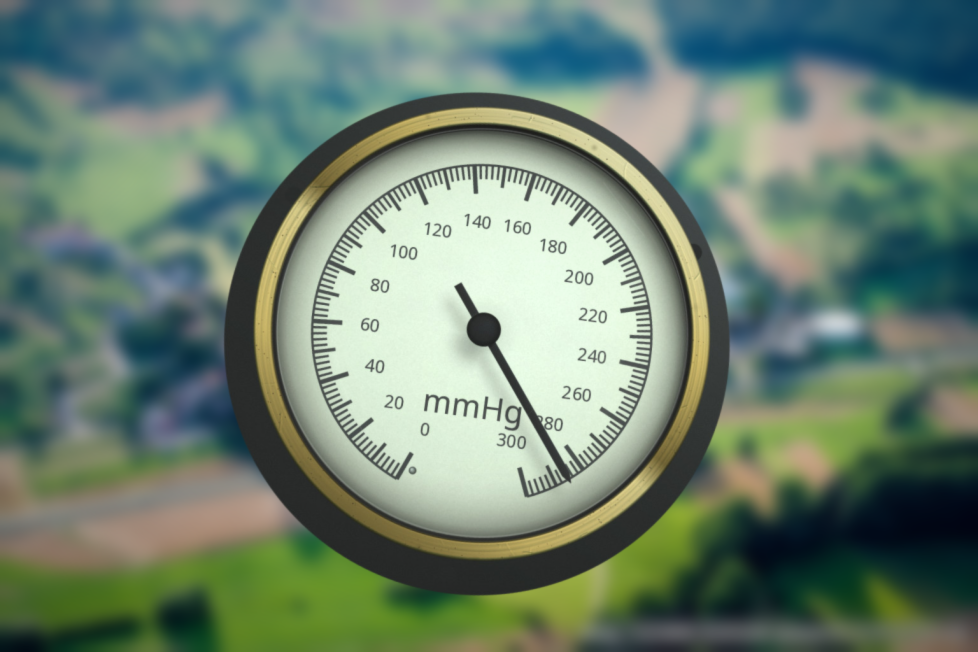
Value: 286,mmHg
